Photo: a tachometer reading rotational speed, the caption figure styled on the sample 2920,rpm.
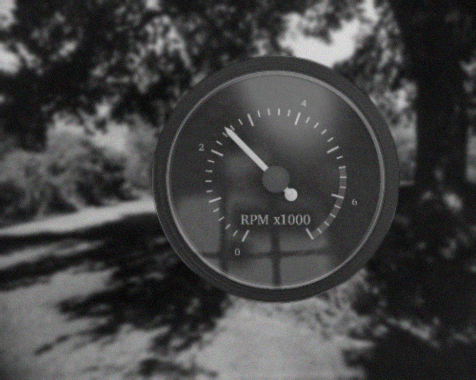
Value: 2500,rpm
